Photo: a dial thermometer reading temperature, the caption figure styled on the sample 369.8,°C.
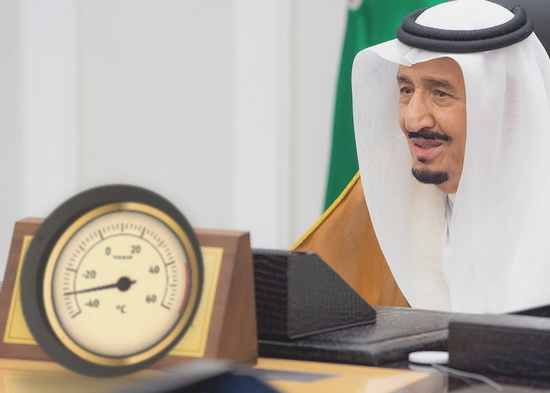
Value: -30,°C
